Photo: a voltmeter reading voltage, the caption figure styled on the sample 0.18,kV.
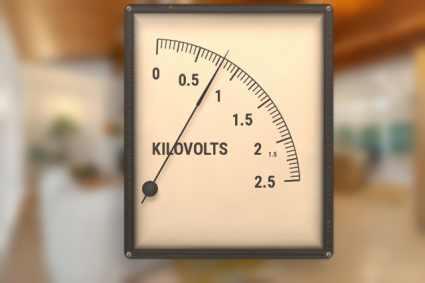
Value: 0.8,kV
